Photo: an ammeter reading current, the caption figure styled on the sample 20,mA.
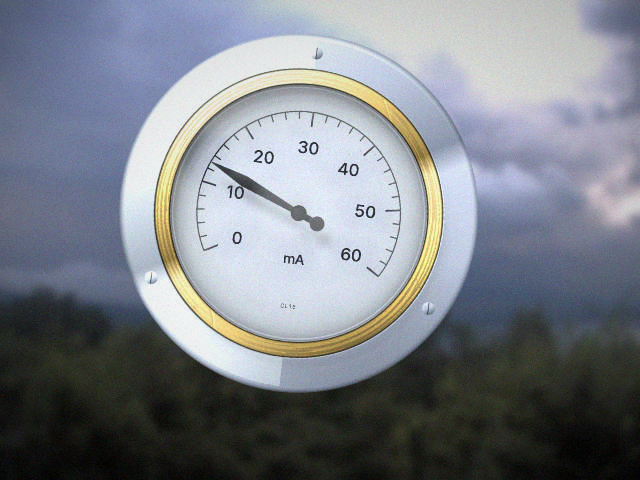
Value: 13,mA
